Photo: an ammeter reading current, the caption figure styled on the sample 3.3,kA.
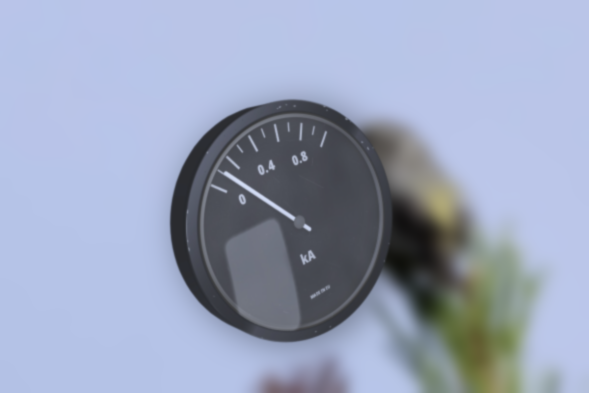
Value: 0.1,kA
